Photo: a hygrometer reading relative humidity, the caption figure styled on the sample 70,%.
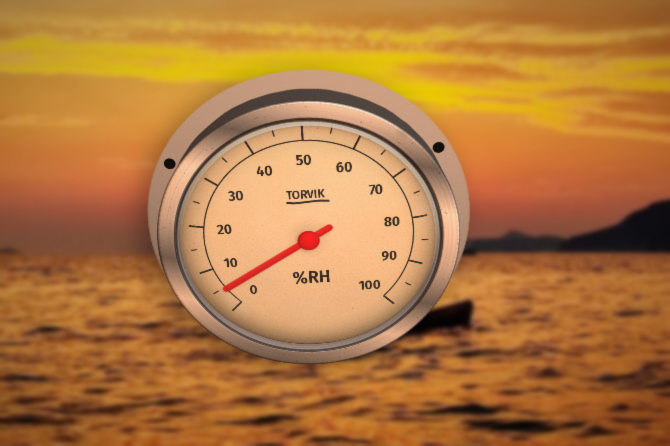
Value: 5,%
